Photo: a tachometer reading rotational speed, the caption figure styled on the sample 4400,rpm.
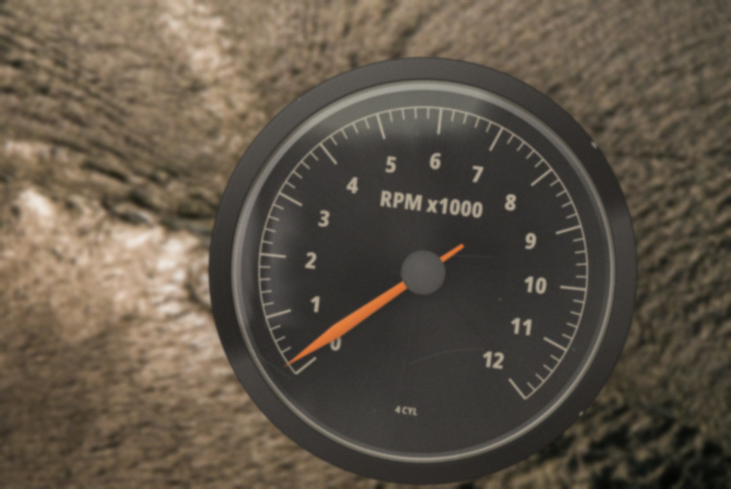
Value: 200,rpm
